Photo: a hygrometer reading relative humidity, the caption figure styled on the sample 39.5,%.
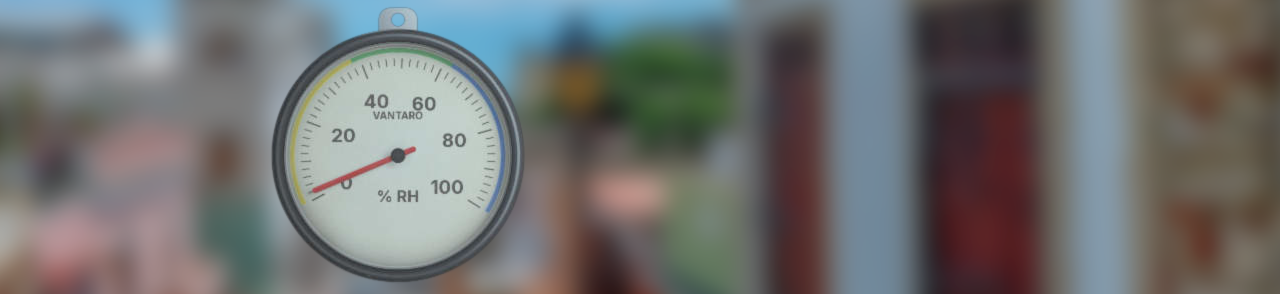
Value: 2,%
